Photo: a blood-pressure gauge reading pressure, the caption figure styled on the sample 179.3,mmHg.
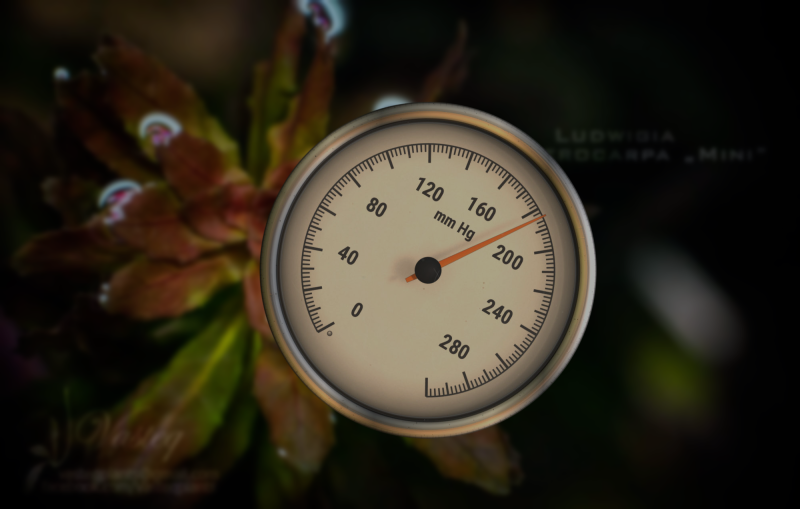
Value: 184,mmHg
